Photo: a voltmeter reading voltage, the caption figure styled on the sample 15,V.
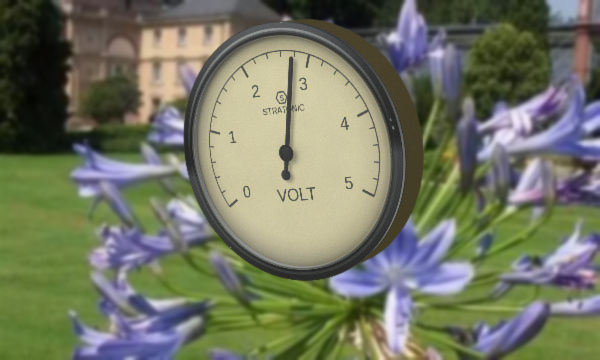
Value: 2.8,V
